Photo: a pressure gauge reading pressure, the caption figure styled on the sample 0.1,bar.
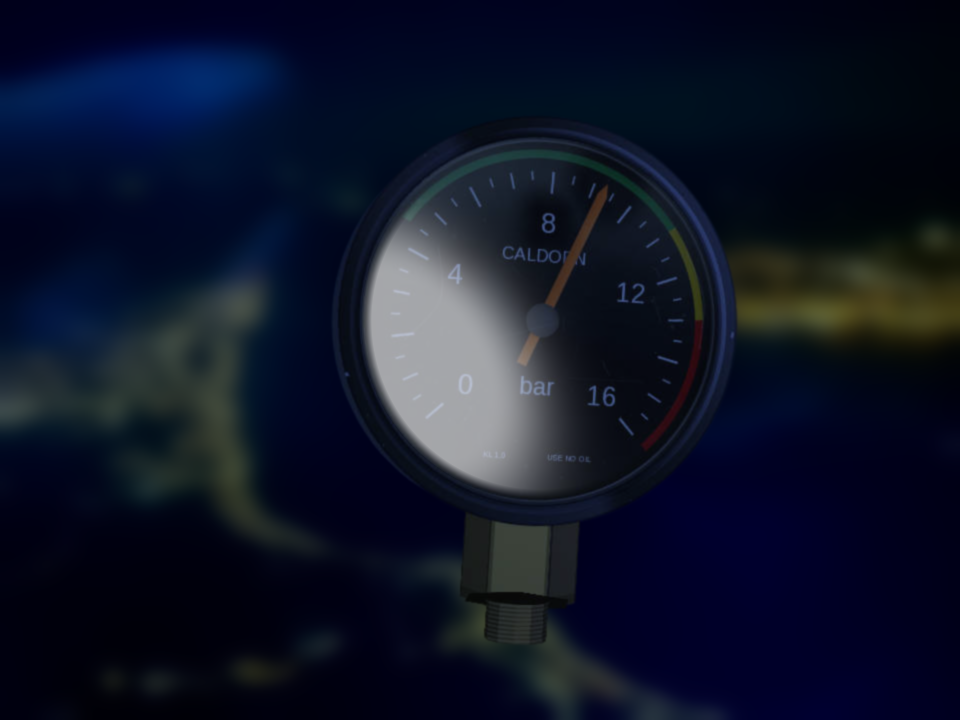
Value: 9.25,bar
